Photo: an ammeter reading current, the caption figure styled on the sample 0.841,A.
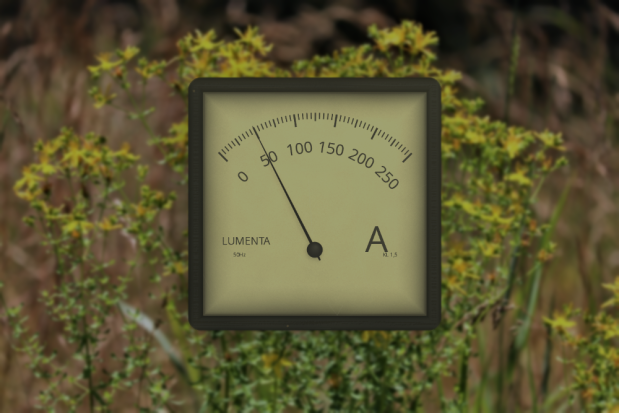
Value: 50,A
